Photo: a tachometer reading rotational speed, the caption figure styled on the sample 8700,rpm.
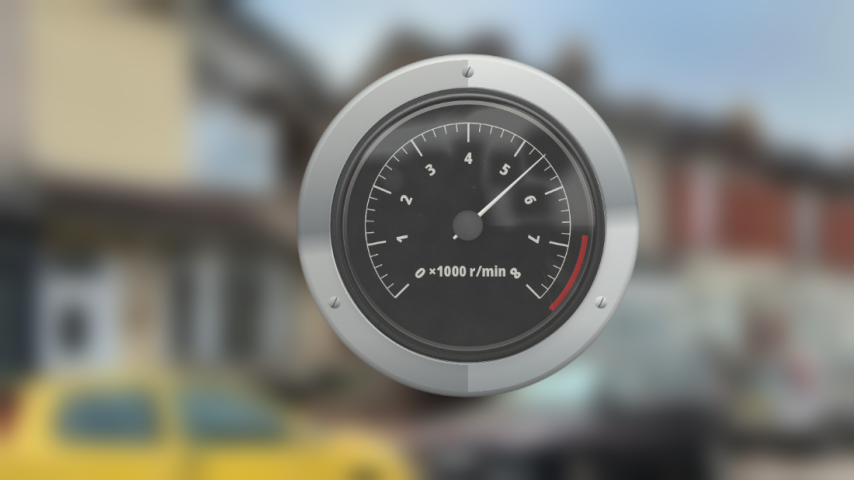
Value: 5400,rpm
